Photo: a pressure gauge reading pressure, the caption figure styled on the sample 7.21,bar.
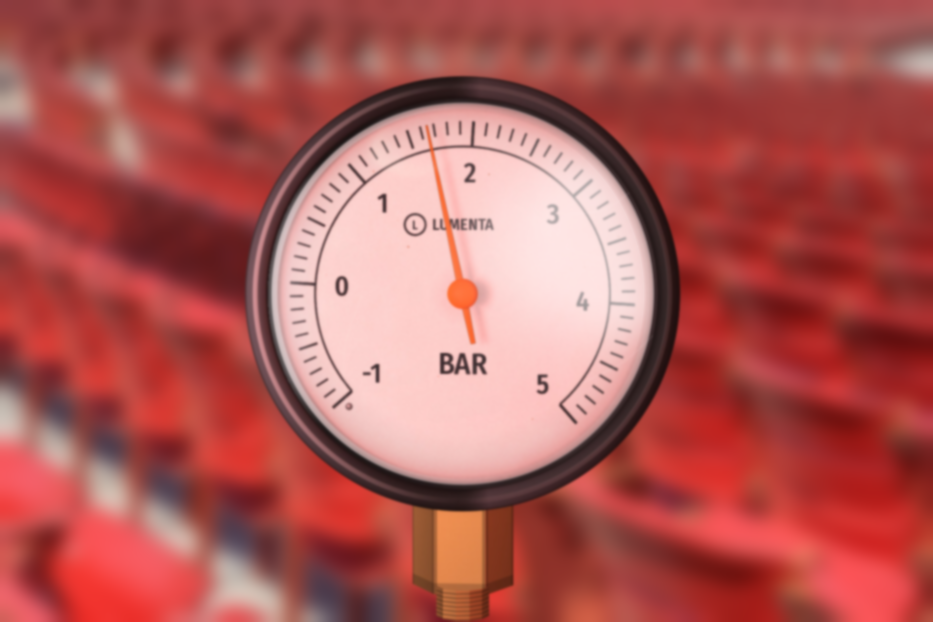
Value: 1.65,bar
